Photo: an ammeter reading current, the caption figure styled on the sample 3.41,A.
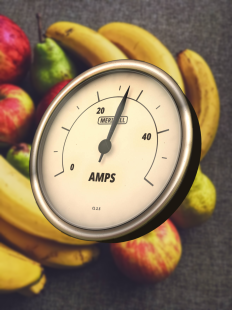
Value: 27.5,A
